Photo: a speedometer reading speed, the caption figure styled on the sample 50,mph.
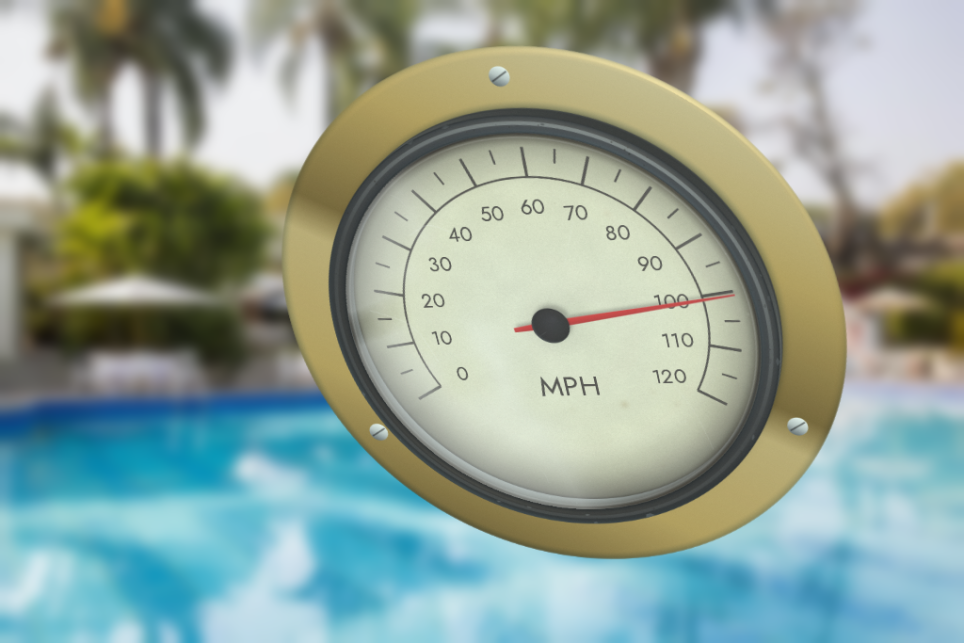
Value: 100,mph
